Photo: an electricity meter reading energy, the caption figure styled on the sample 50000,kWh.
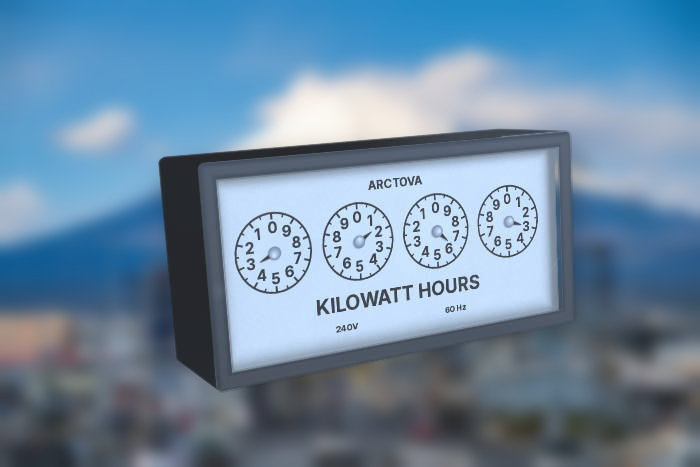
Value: 3163,kWh
